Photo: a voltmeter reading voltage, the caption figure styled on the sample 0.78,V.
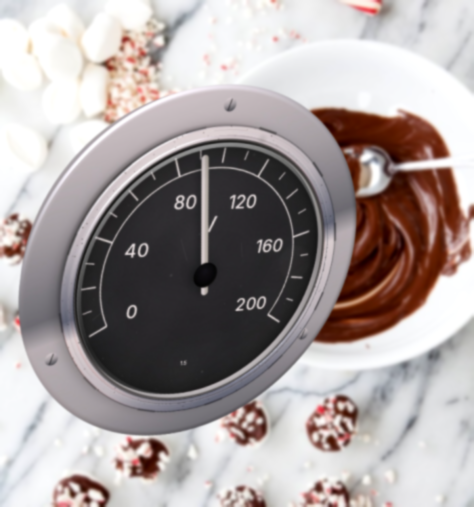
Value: 90,V
